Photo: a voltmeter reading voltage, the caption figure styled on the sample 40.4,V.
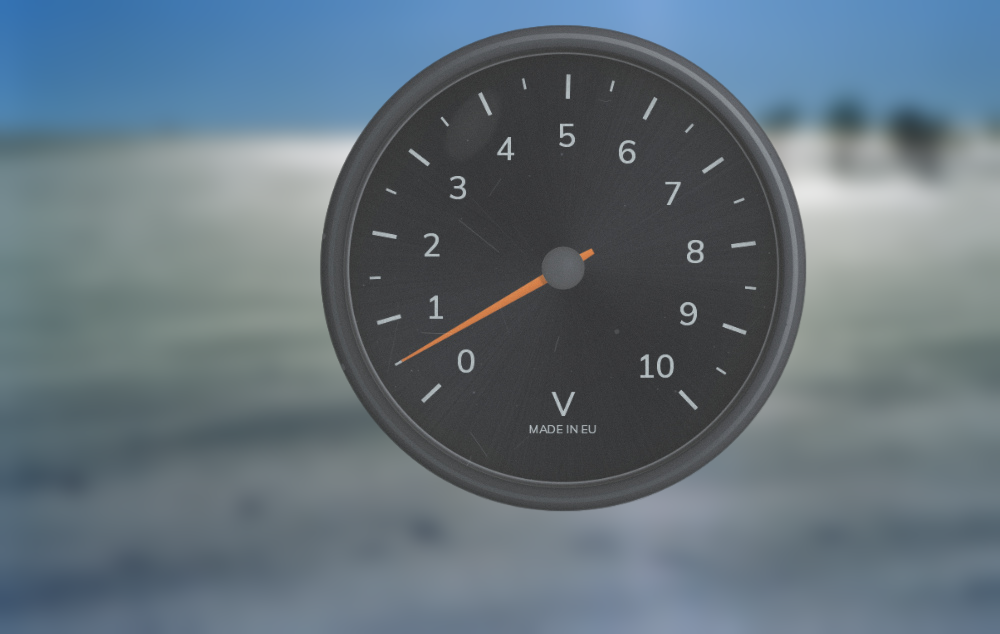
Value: 0.5,V
